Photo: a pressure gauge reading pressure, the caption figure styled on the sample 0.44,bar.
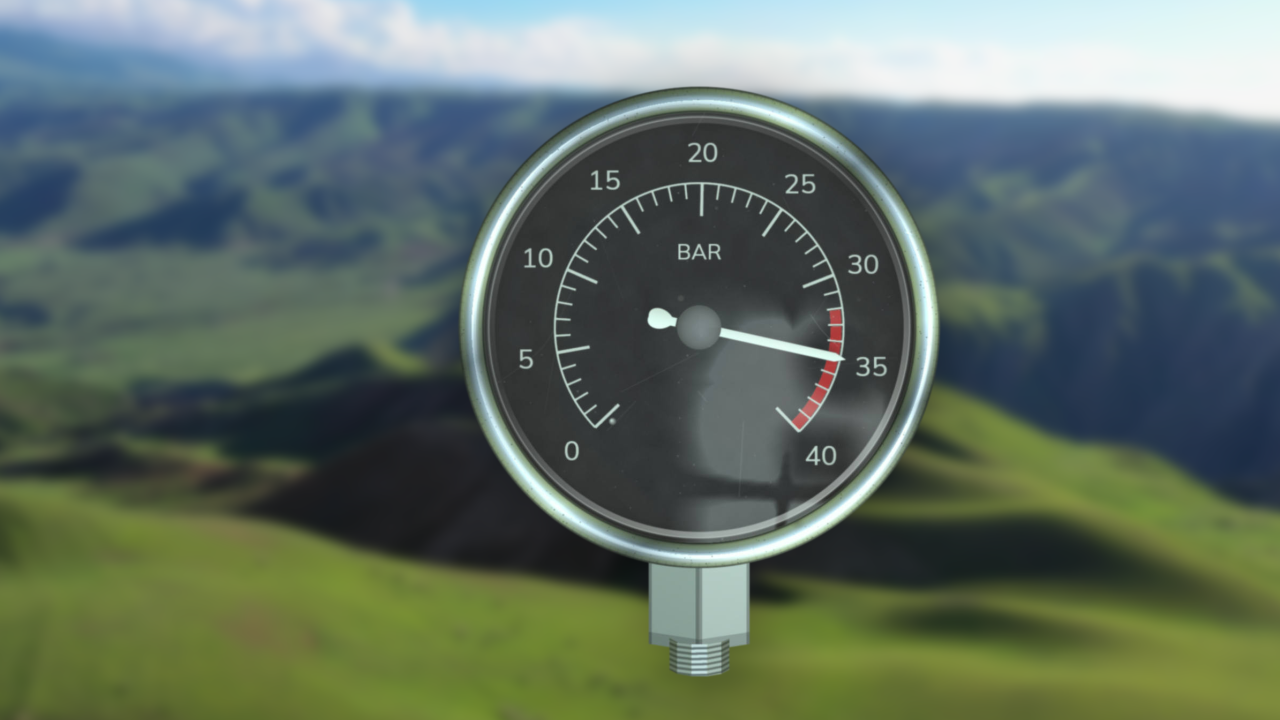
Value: 35,bar
